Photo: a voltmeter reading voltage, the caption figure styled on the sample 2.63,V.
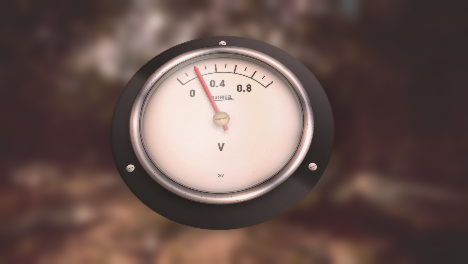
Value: 0.2,V
